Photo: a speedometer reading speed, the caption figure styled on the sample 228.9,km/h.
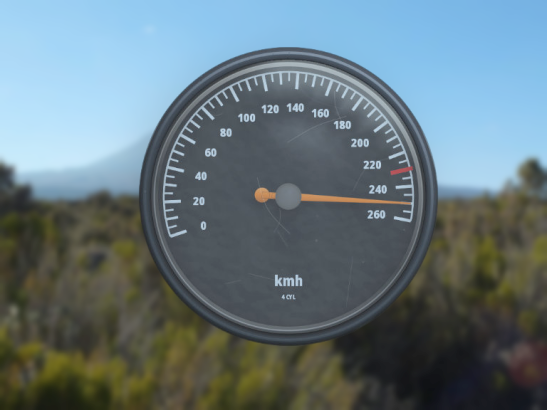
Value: 250,km/h
